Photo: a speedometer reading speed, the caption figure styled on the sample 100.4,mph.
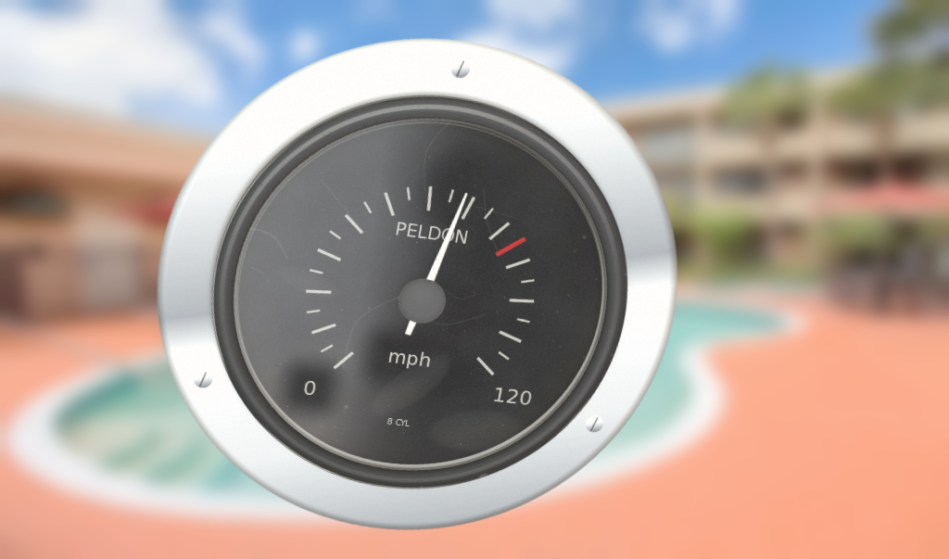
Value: 67.5,mph
